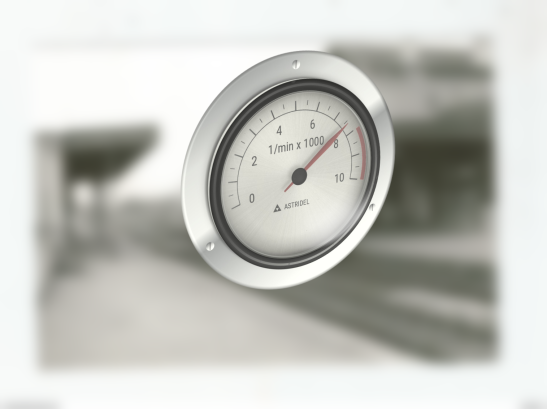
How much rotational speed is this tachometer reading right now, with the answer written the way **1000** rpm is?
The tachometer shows **7500** rpm
